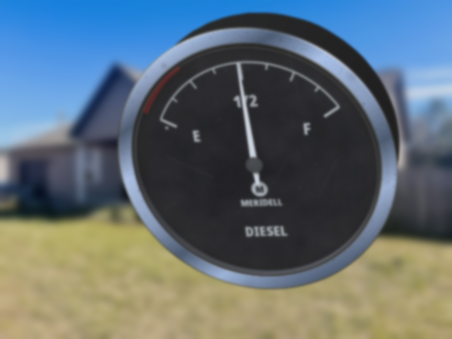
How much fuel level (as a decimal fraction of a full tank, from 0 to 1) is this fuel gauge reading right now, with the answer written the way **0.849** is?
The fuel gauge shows **0.5**
